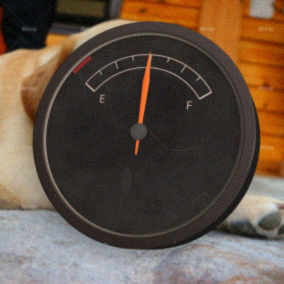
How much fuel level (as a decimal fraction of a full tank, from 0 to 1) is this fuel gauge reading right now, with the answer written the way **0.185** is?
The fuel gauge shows **0.5**
